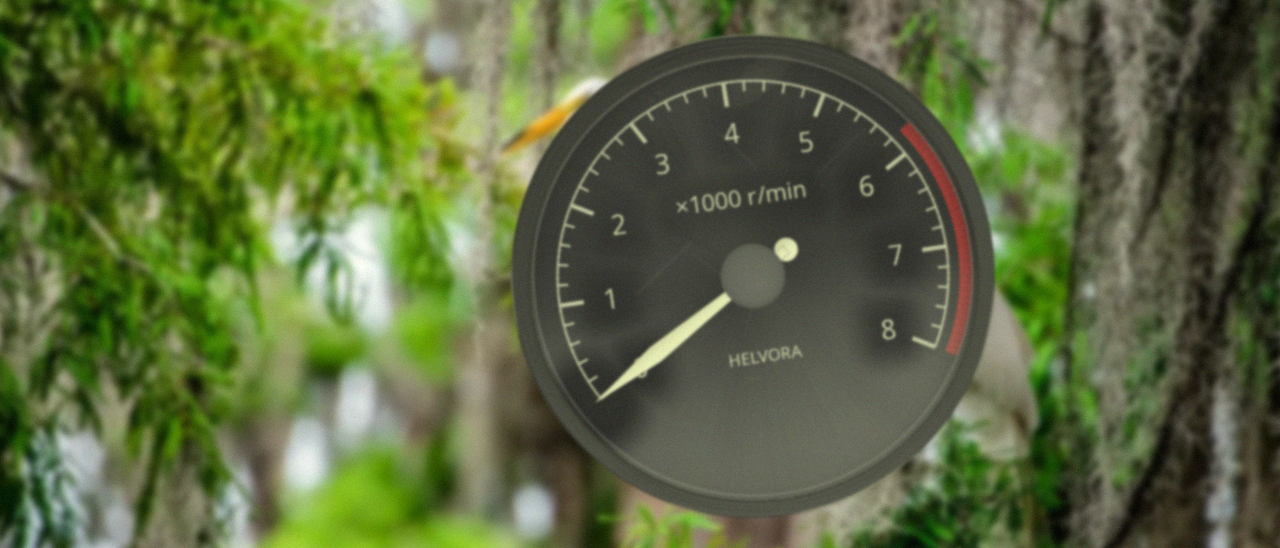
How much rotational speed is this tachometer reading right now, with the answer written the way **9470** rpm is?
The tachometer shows **0** rpm
